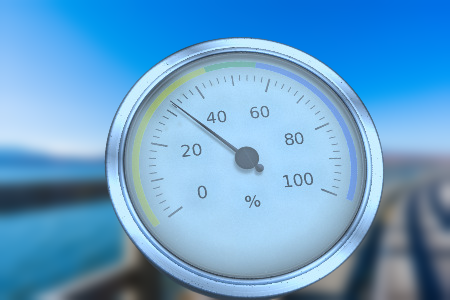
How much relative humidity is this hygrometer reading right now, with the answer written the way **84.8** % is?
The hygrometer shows **32** %
